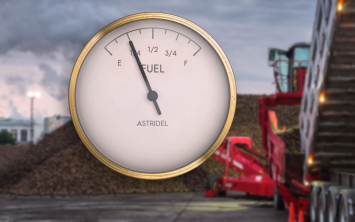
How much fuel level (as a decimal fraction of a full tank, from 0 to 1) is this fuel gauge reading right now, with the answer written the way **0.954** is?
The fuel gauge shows **0.25**
